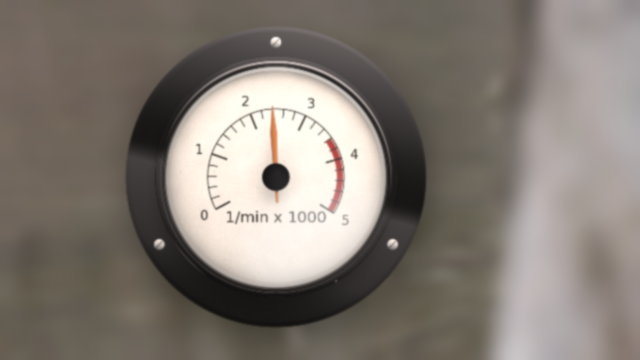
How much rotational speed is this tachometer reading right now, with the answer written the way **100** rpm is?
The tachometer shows **2400** rpm
